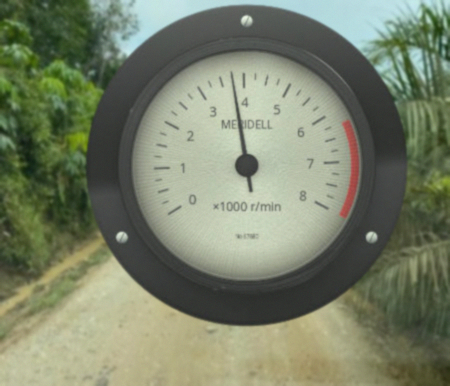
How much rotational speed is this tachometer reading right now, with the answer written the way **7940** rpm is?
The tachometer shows **3750** rpm
